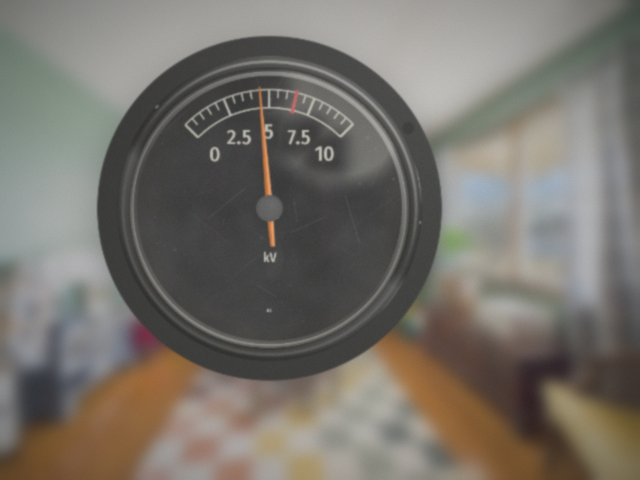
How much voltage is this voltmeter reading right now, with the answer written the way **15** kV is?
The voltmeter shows **4.5** kV
